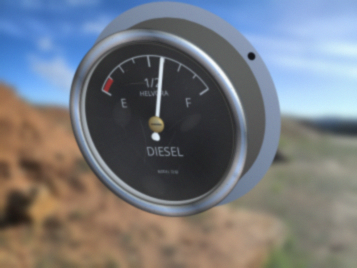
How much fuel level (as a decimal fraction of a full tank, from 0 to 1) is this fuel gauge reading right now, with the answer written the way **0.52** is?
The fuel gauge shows **0.625**
